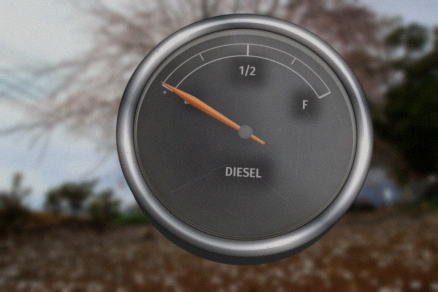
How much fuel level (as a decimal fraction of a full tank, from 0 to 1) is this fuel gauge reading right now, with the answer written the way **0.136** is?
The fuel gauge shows **0**
